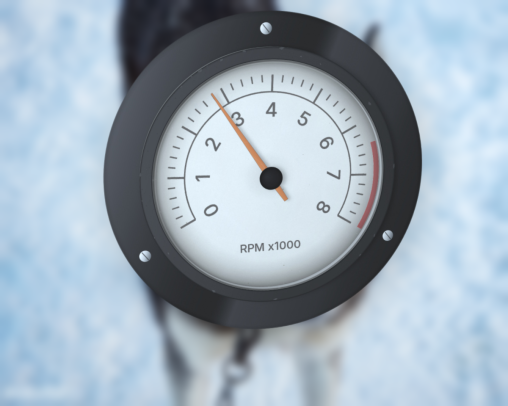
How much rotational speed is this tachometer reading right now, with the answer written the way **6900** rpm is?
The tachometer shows **2800** rpm
